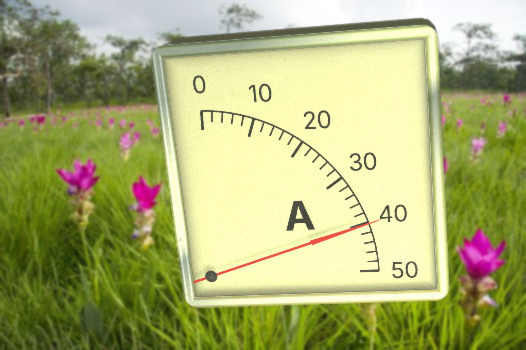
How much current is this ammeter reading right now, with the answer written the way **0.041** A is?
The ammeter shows **40** A
